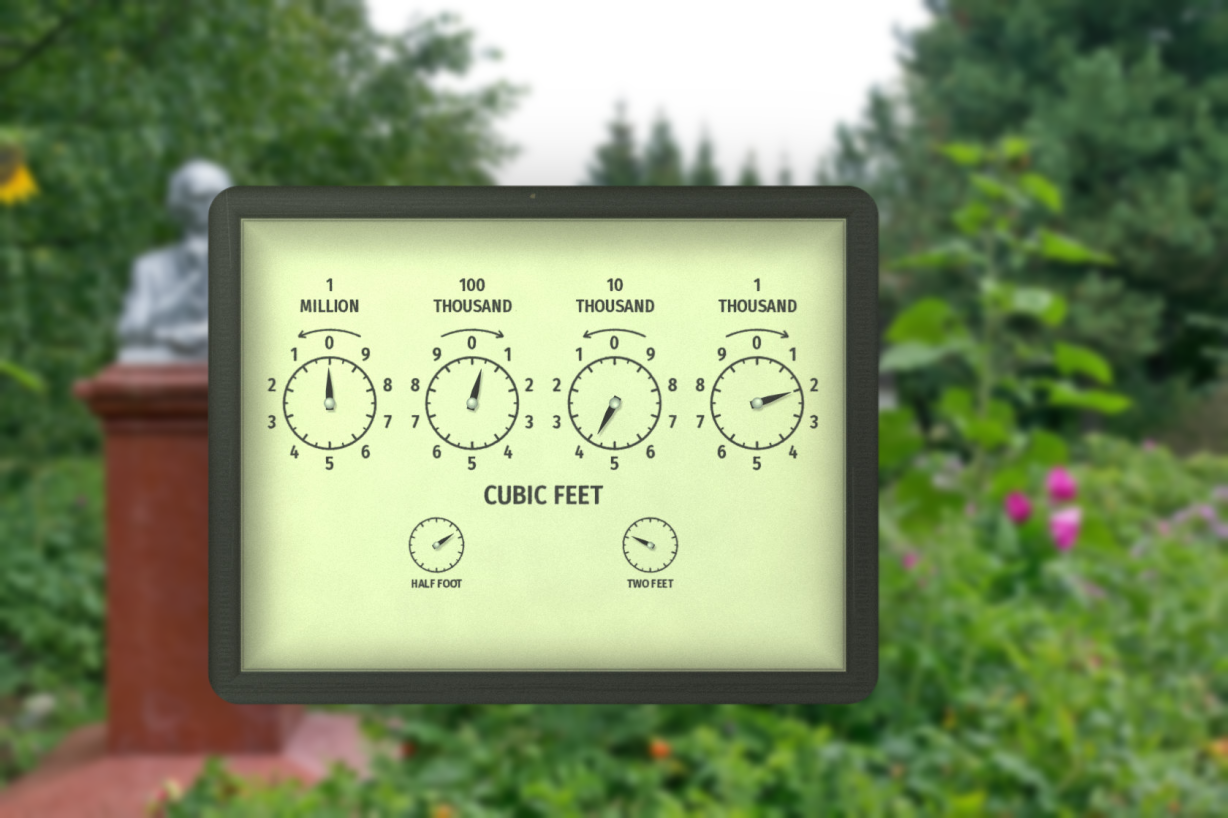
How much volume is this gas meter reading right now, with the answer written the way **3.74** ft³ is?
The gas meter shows **4200** ft³
